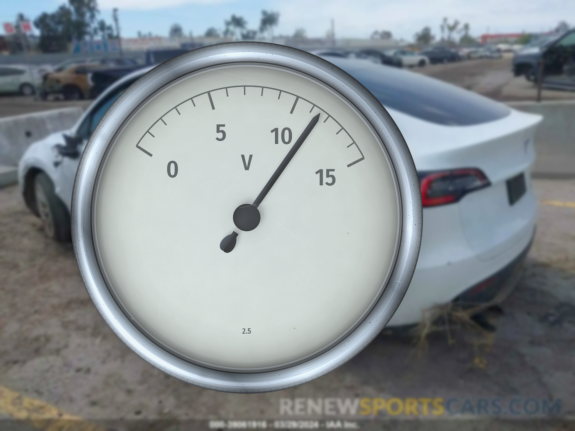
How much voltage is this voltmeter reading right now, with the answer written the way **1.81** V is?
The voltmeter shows **11.5** V
